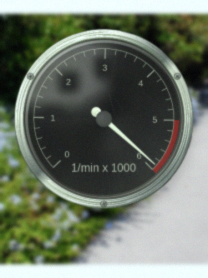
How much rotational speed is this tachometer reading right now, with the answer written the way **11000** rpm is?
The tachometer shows **5900** rpm
